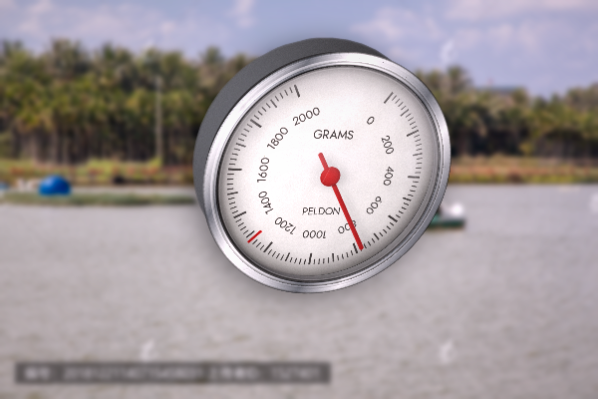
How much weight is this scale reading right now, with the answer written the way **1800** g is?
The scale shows **780** g
